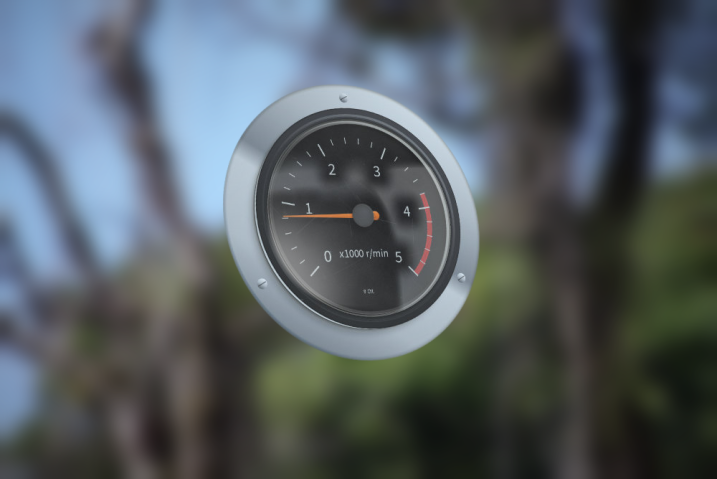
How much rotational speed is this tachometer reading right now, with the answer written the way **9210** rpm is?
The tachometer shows **800** rpm
